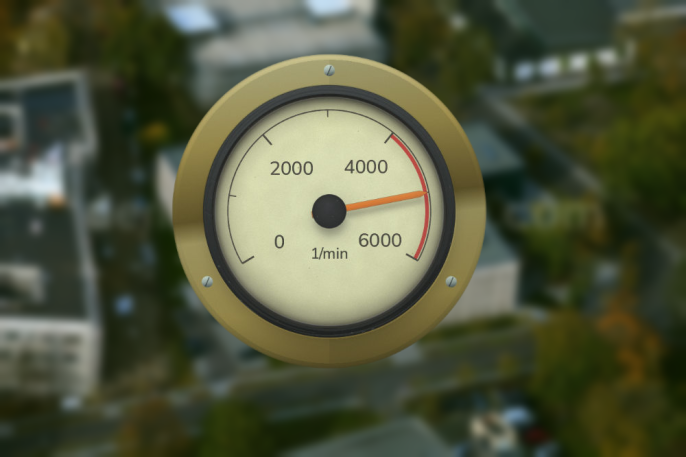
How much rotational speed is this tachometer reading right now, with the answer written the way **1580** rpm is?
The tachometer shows **5000** rpm
